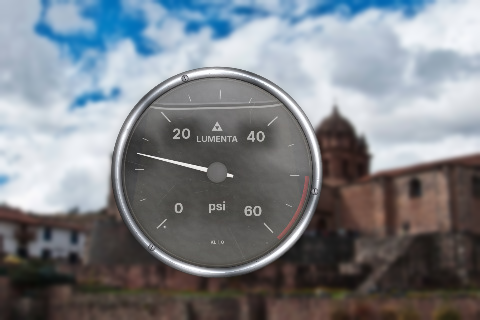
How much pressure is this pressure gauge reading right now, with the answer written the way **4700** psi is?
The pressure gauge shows **12.5** psi
